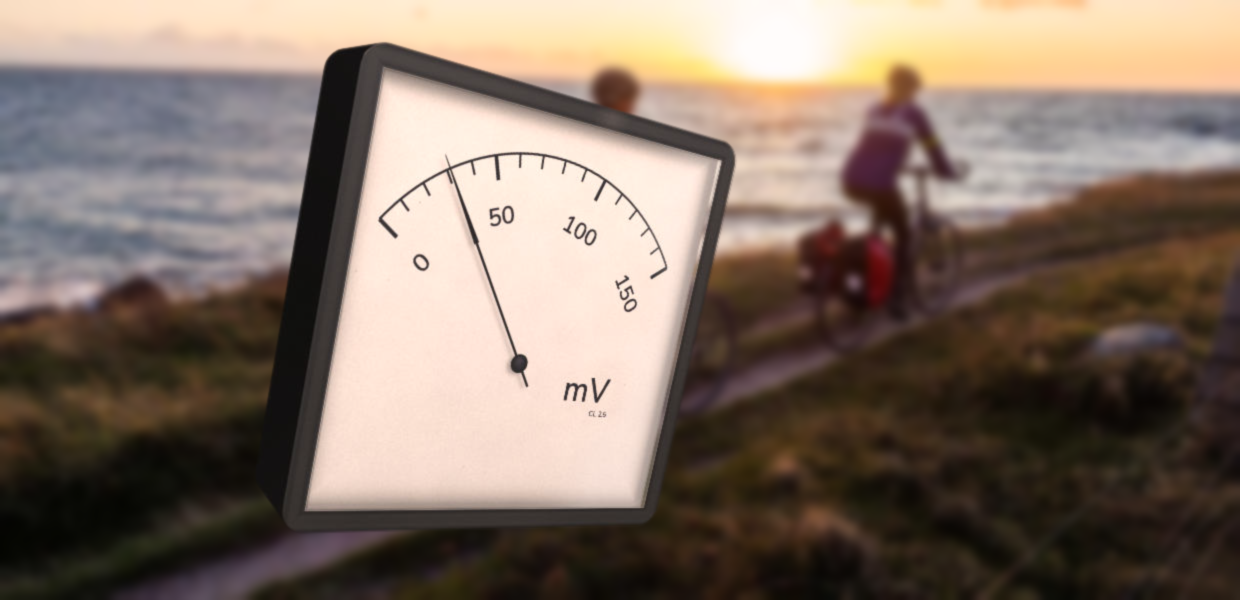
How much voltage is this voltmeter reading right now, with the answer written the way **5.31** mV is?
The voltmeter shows **30** mV
